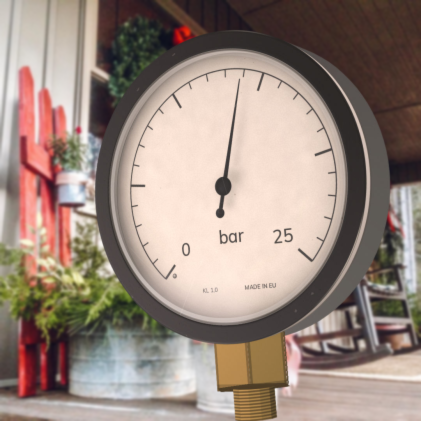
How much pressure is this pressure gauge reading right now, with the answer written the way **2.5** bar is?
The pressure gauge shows **14** bar
